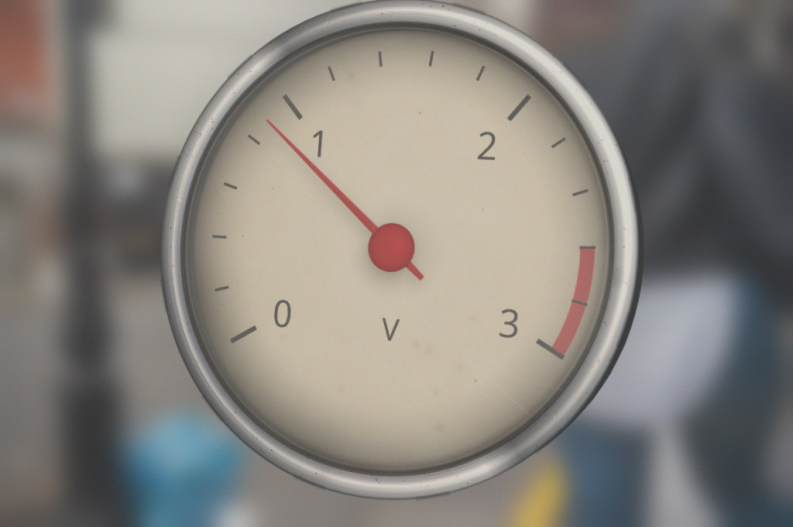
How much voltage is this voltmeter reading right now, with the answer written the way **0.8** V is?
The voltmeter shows **0.9** V
